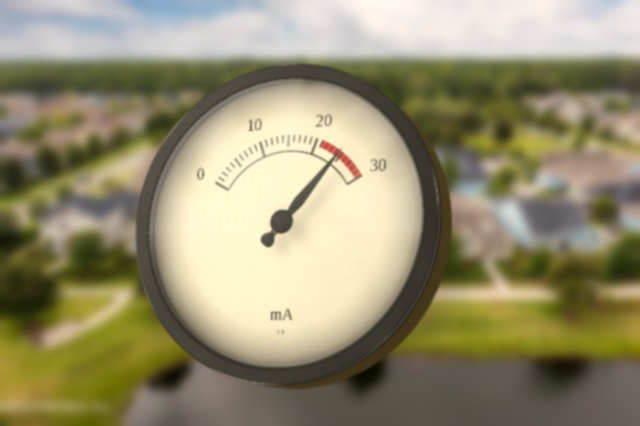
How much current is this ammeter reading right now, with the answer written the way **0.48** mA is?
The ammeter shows **25** mA
